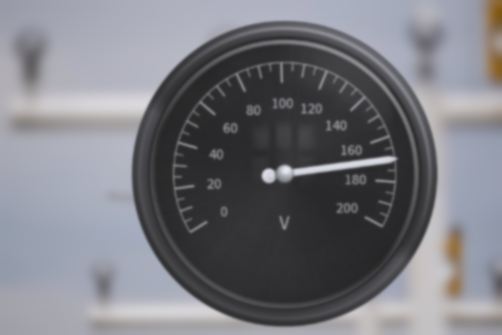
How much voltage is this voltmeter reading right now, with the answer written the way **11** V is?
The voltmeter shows **170** V
